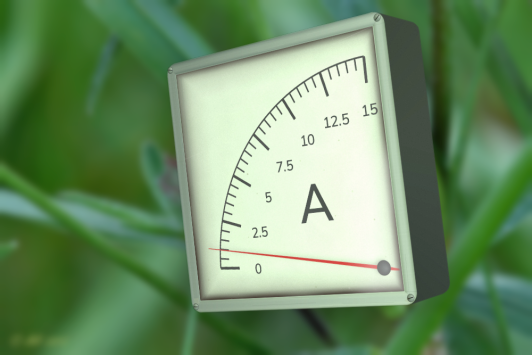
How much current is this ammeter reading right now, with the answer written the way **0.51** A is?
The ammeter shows **1** A
